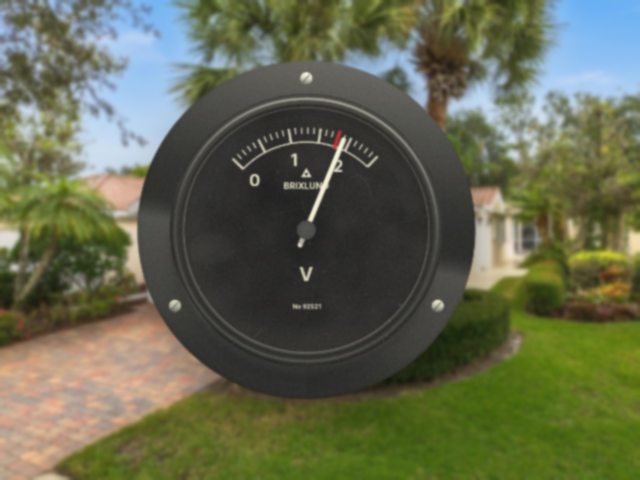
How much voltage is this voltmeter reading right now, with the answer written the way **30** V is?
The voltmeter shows **1.9** V
